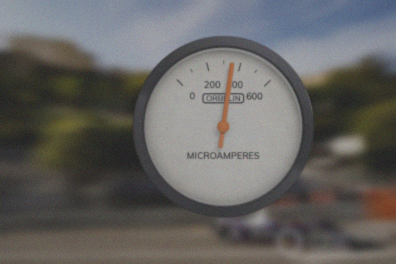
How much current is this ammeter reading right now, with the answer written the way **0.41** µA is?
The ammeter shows **350** µA
